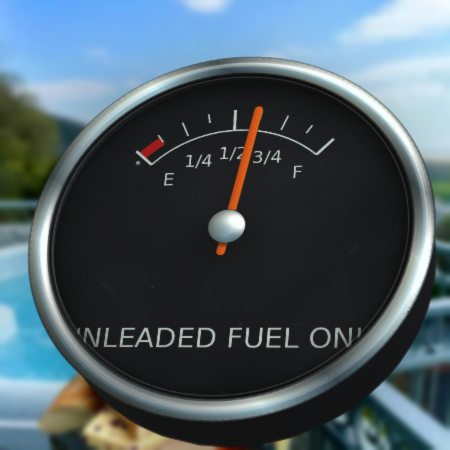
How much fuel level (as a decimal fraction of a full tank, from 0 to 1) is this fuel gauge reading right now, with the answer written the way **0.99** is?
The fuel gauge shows **0.625**
